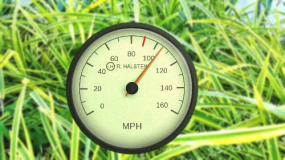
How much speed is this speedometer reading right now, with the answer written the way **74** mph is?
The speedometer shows **105** mph
